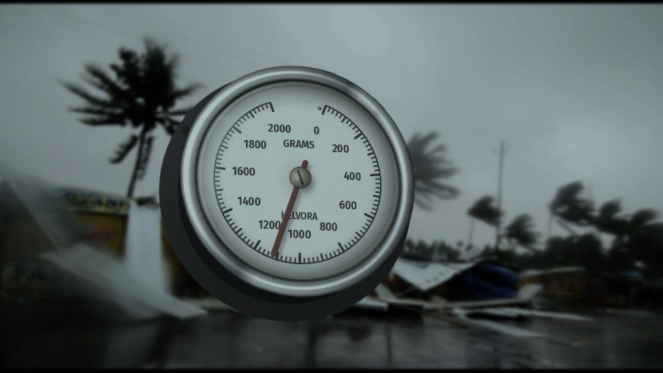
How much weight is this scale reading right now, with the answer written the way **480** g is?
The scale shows **1120** g
